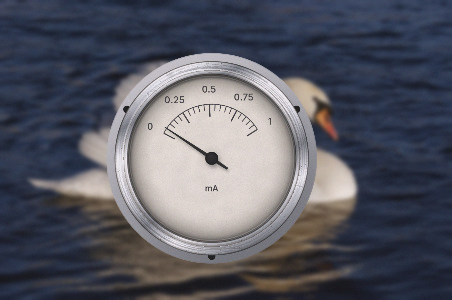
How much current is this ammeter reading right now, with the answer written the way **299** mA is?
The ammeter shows **0.05** mA
